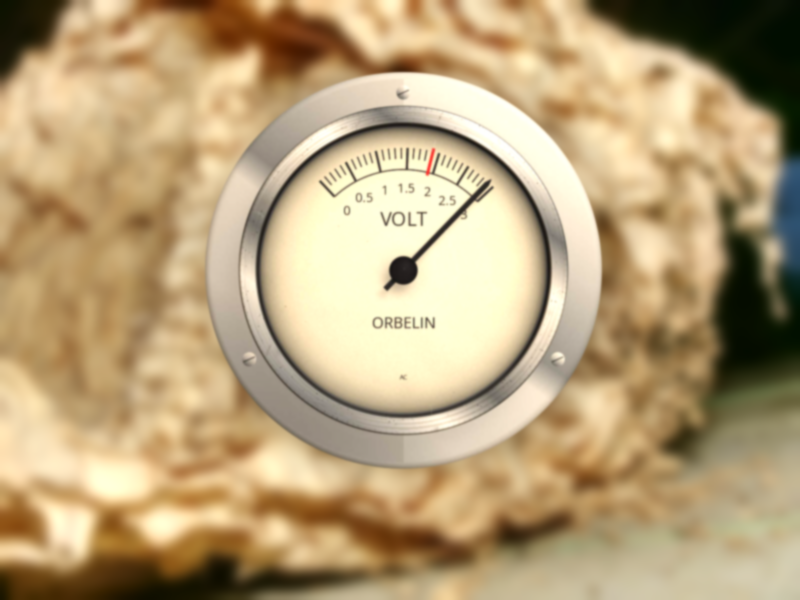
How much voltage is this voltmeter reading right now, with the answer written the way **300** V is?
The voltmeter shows **2.9** V
